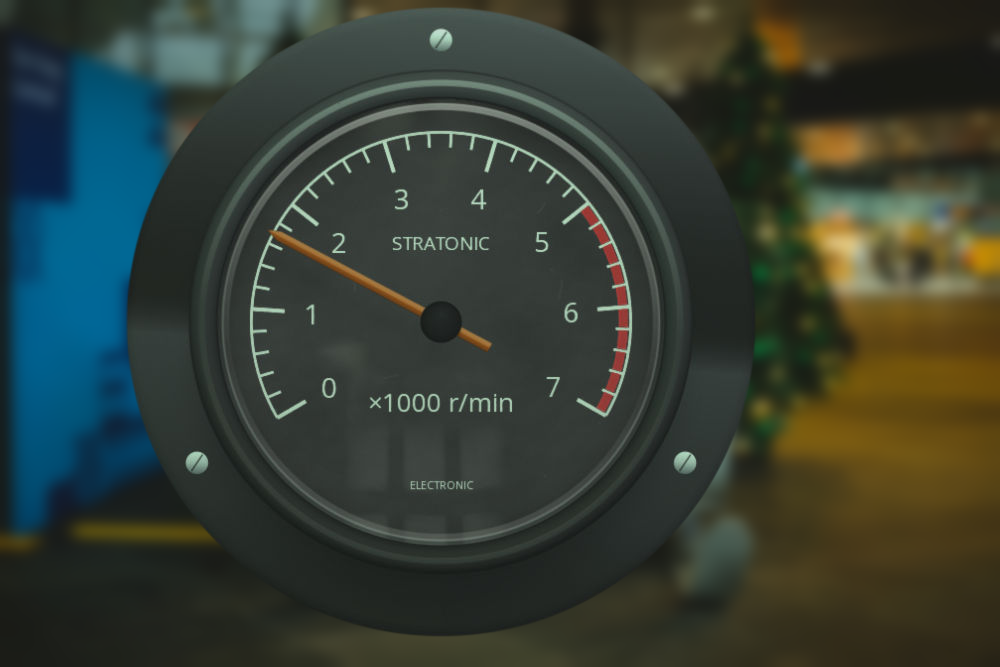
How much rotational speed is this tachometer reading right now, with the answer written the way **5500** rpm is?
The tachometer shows **1700** rpm
